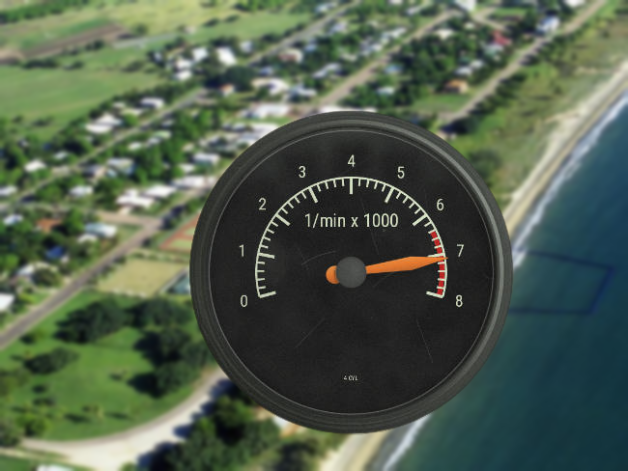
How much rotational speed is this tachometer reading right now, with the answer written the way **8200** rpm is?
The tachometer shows **7100** rpm
